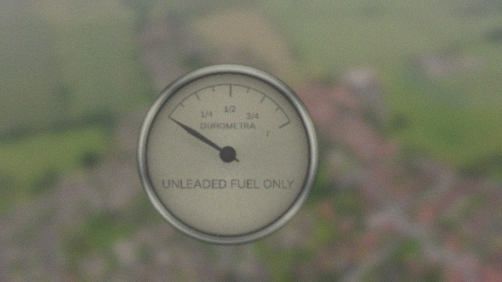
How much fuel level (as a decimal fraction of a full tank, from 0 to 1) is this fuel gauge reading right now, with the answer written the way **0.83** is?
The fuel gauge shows **0**
